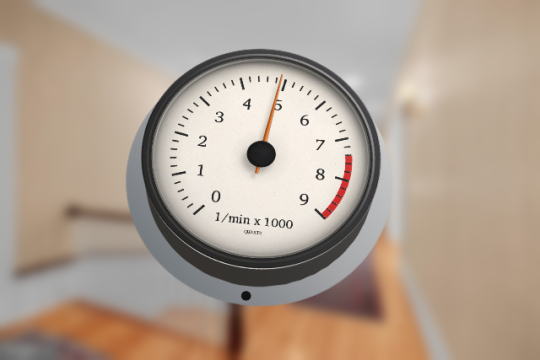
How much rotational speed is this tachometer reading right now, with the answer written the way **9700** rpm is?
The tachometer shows **4900** rpm
